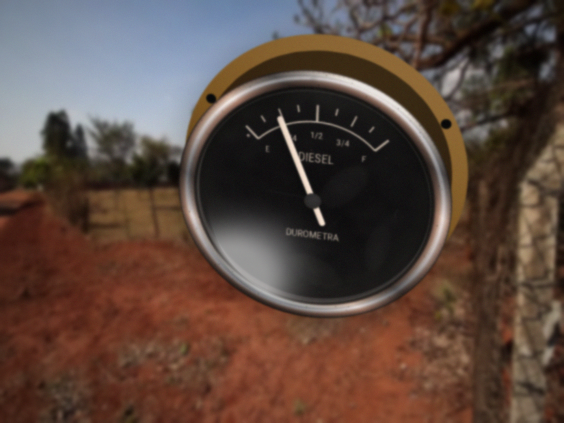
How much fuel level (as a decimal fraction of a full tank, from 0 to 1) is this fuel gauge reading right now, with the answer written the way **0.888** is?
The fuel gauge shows **0.25**
